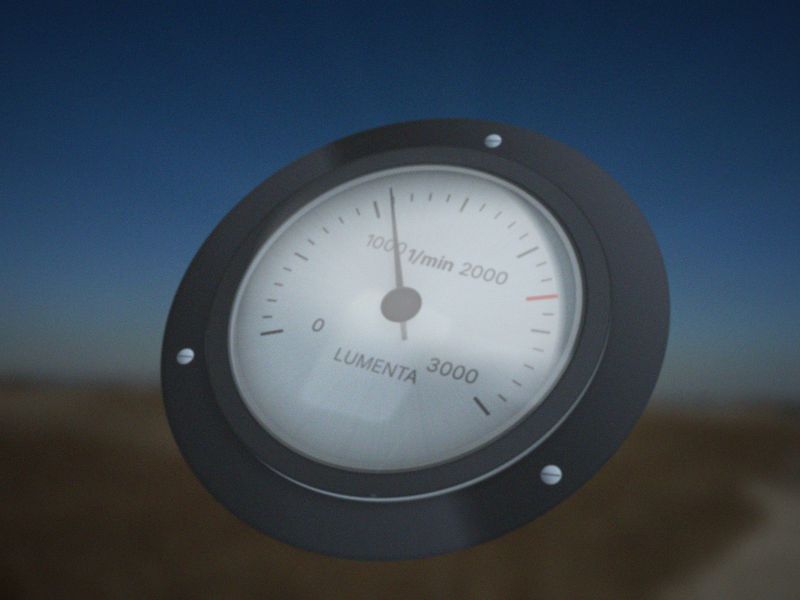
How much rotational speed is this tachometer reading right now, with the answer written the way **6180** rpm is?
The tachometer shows **1100** rpm
